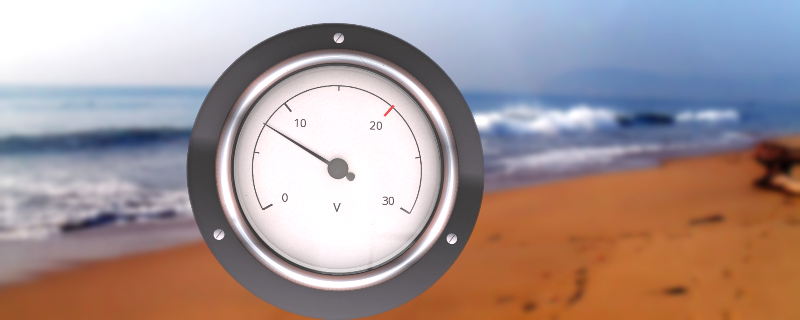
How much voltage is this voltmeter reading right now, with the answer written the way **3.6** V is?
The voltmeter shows **7.5** V
